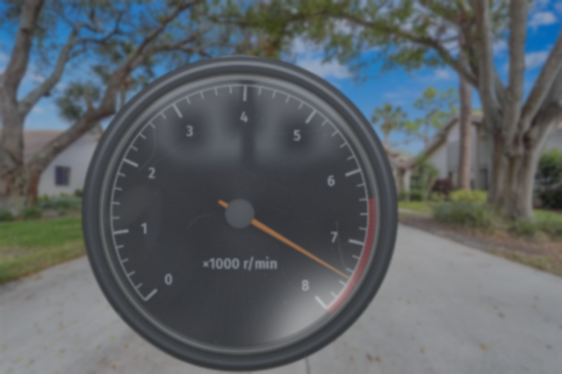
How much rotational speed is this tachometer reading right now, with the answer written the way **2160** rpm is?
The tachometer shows **7500** rpm
